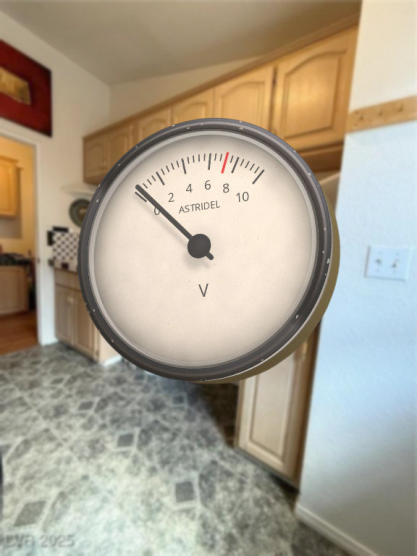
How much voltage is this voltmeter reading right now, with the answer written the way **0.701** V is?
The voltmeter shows **0.4** V
